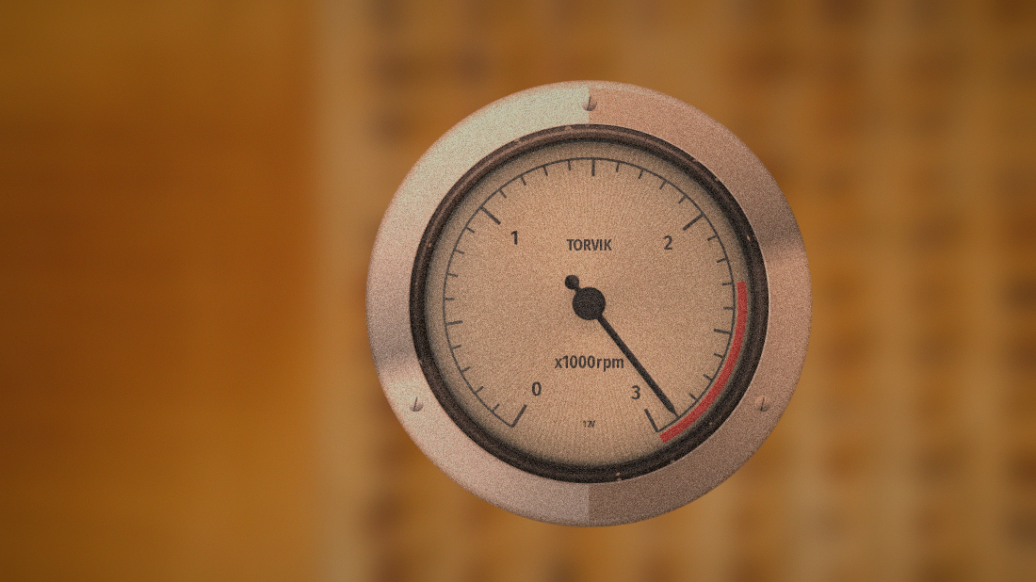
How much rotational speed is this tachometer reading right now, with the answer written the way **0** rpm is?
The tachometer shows **2900** rpm
